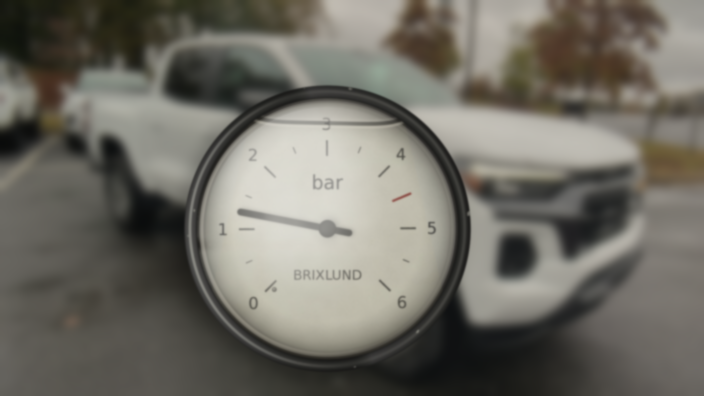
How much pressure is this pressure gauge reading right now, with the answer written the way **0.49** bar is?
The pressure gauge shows **1.25** bar
